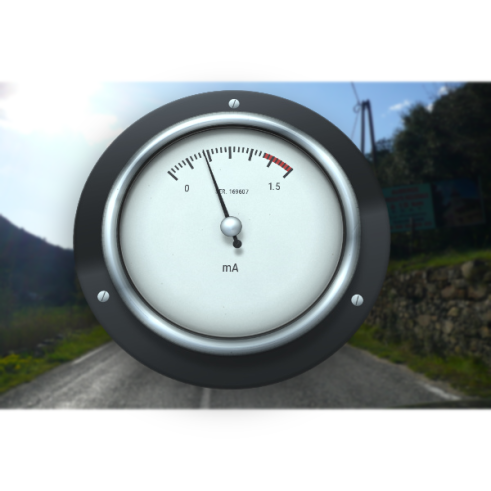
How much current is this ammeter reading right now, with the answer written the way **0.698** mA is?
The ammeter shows **0.45** mA
